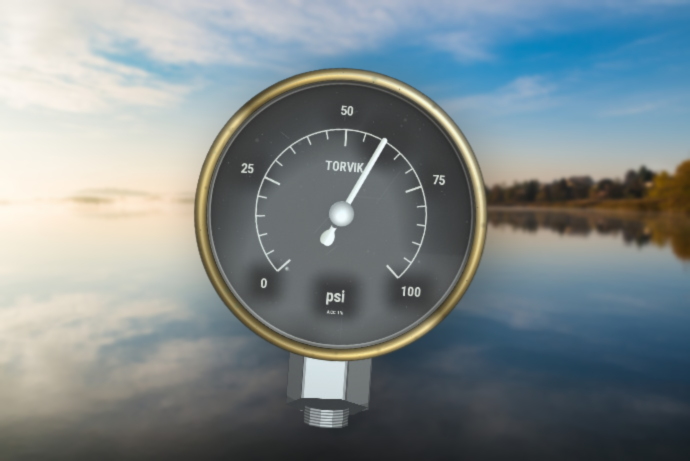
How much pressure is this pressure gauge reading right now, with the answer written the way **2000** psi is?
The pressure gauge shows **60** psi
